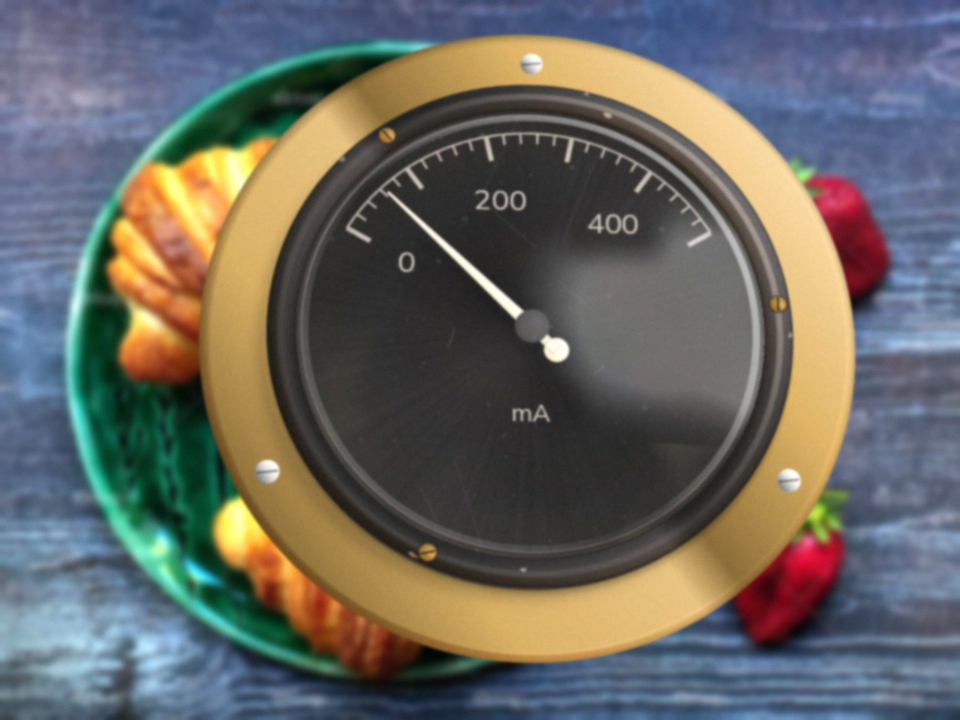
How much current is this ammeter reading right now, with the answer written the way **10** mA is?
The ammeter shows **60** mA
